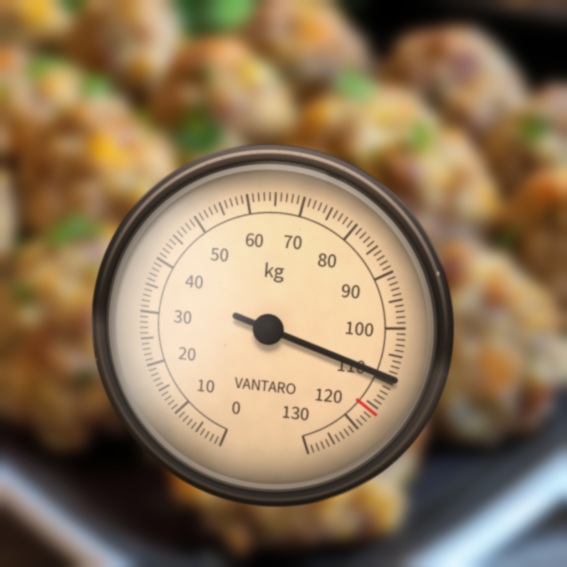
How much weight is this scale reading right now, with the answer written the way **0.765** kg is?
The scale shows **109** kg
